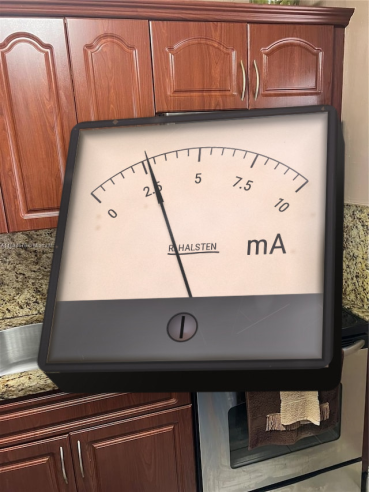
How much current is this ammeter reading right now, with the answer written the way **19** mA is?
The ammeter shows **2.75** mA
